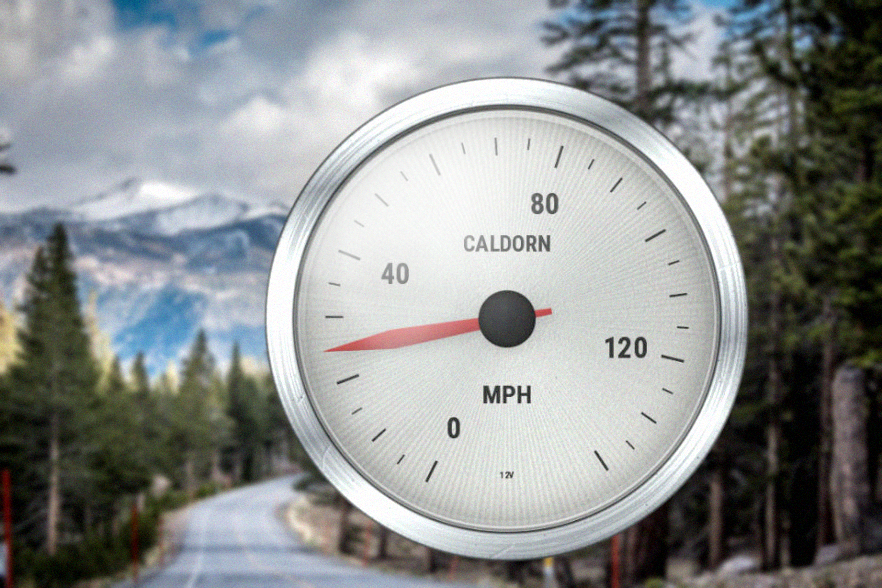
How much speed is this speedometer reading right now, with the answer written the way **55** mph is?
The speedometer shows **25** mph
